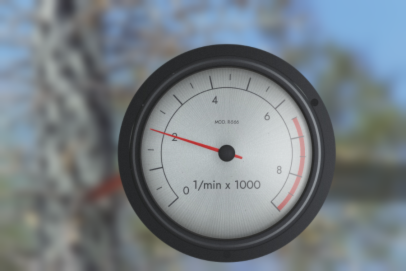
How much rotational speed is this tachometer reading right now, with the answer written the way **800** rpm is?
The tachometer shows **2000** rpm
